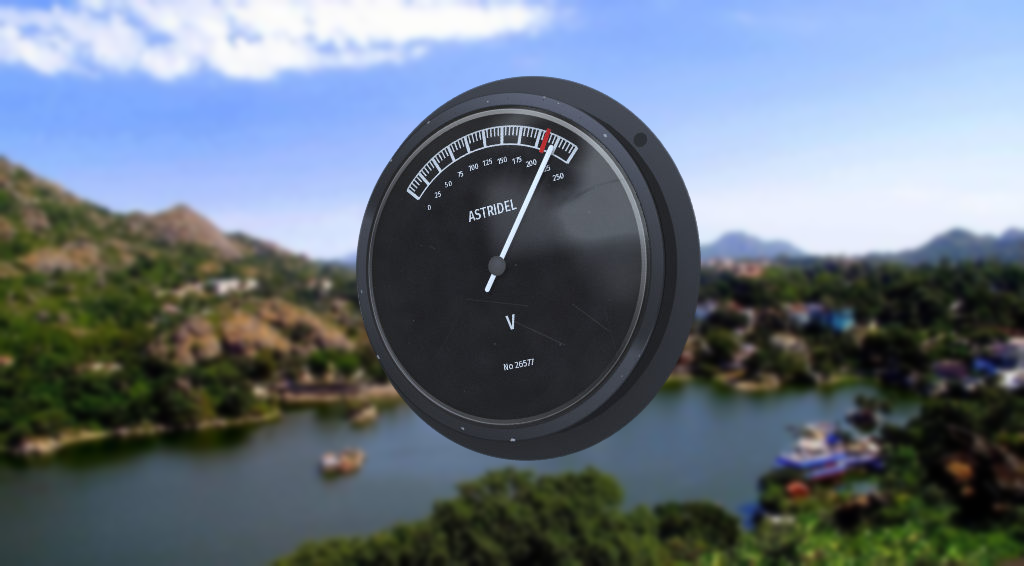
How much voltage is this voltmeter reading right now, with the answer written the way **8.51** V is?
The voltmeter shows **225** V
